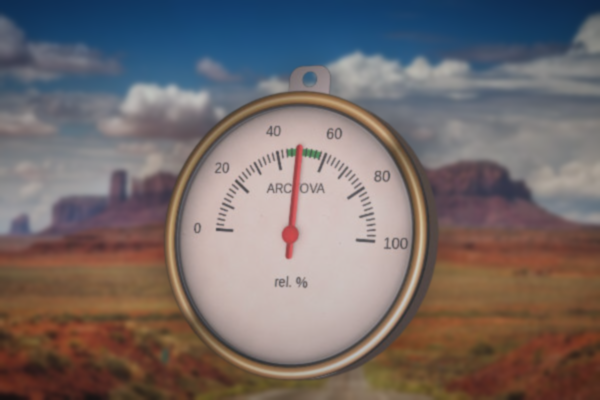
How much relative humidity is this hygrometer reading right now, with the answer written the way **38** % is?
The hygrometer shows **50** %
